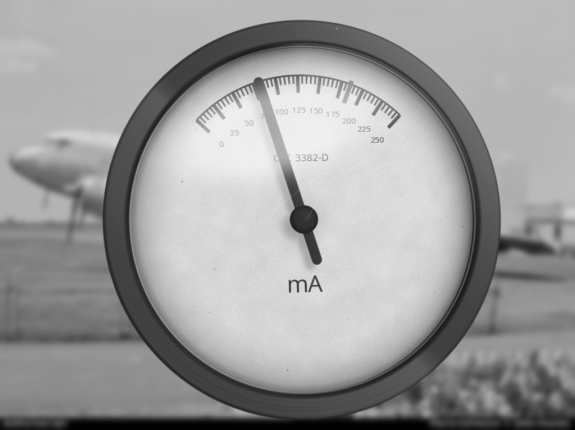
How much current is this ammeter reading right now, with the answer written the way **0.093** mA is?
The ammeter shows **80** mA
